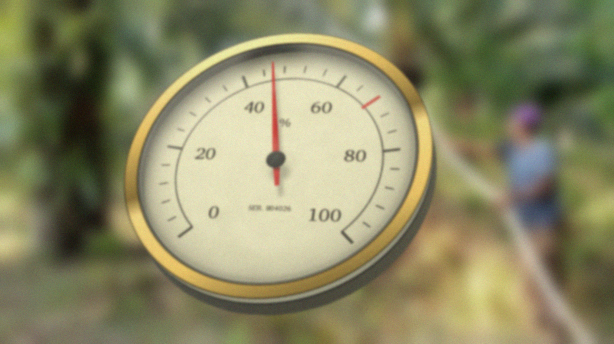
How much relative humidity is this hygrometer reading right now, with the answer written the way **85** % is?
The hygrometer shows **46** %
